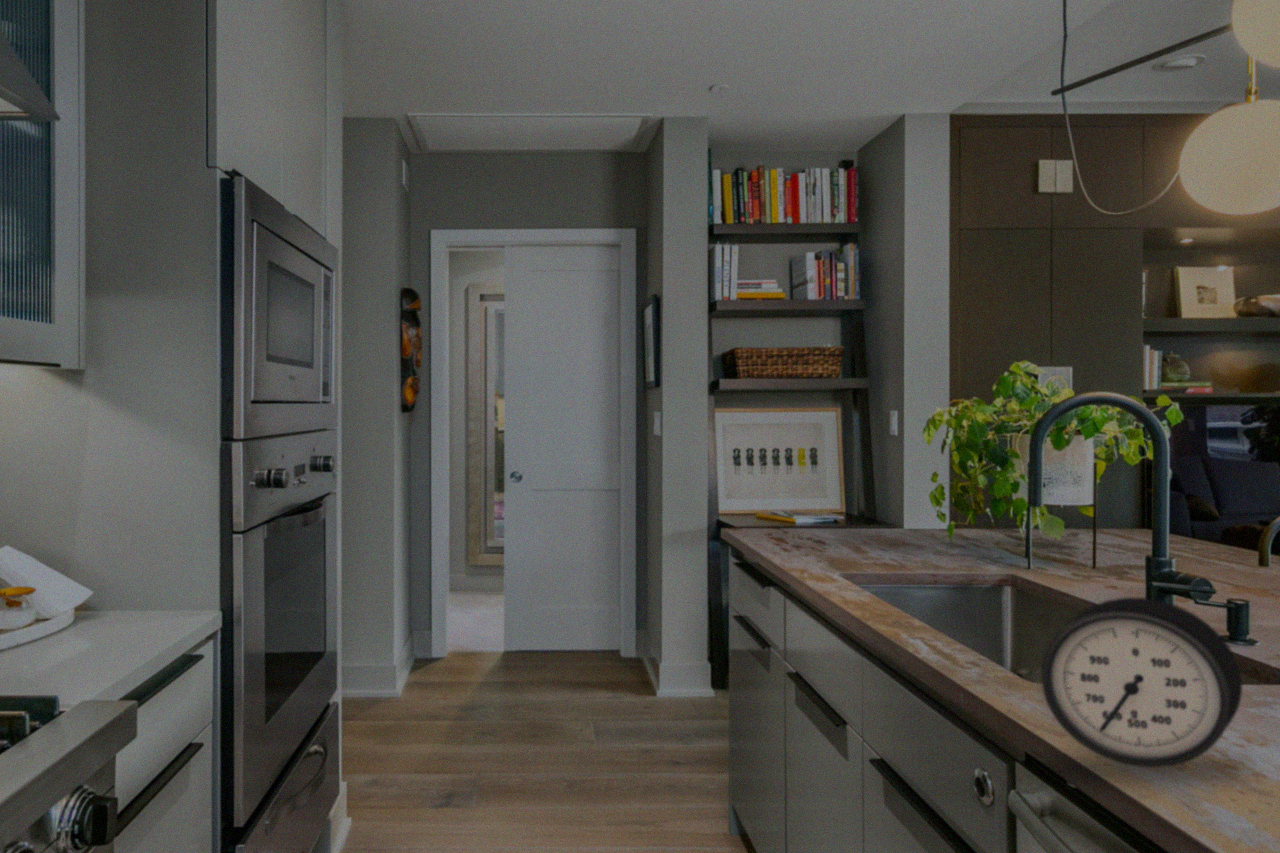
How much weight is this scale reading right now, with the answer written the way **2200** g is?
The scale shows **600** g
